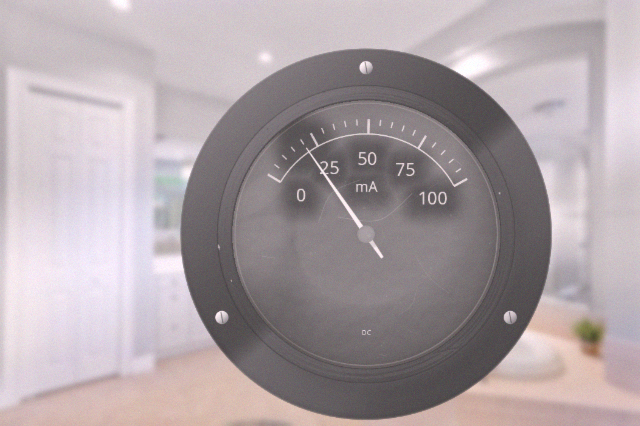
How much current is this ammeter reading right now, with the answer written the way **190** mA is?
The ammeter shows **20** mA
